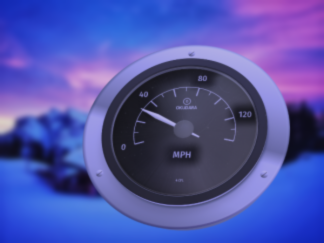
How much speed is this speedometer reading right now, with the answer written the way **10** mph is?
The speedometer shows **30** mph
